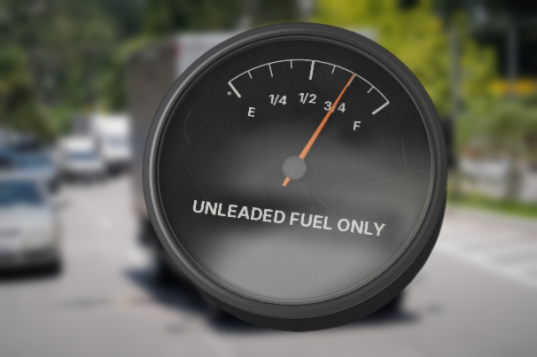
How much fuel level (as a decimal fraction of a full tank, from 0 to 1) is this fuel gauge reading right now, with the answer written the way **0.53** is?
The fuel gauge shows **0.75**
